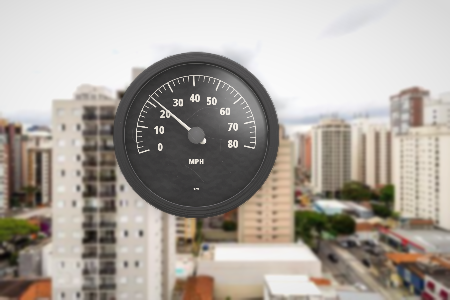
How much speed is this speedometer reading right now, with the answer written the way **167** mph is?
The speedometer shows **22** mph
